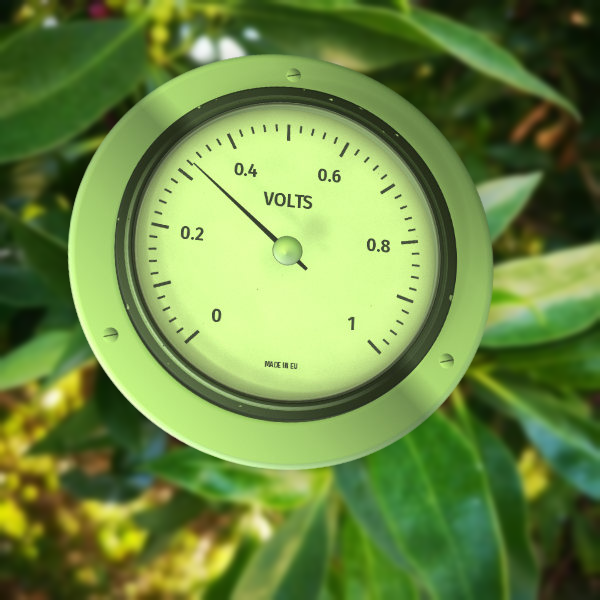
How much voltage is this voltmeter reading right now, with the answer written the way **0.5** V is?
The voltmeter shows **0.32** V
